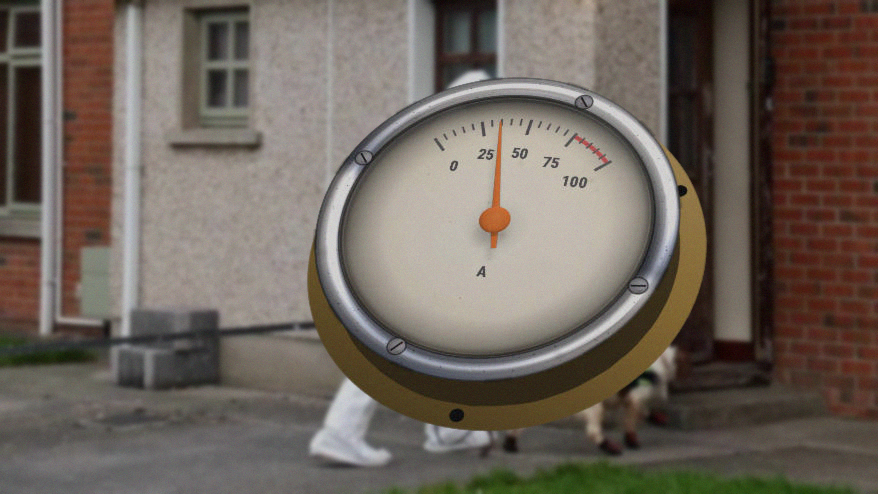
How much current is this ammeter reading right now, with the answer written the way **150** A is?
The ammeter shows **35** A
